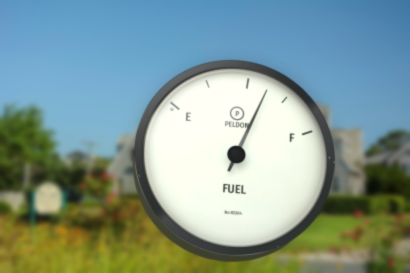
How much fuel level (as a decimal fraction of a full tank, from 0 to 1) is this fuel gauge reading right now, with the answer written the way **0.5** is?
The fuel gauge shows **0.625**
